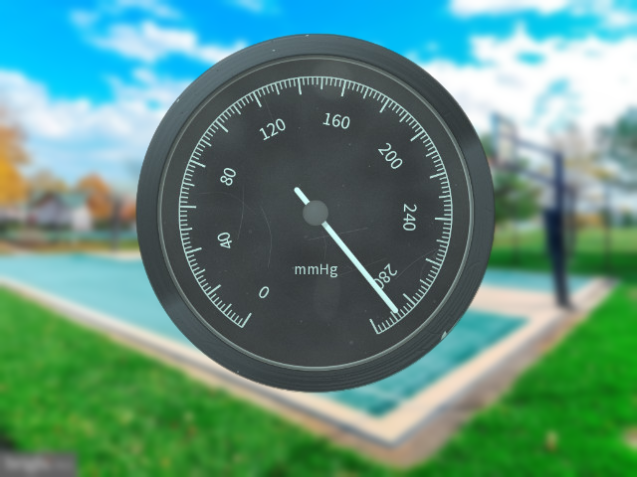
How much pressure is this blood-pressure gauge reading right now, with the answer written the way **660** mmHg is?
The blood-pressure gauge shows **288** mmHg
